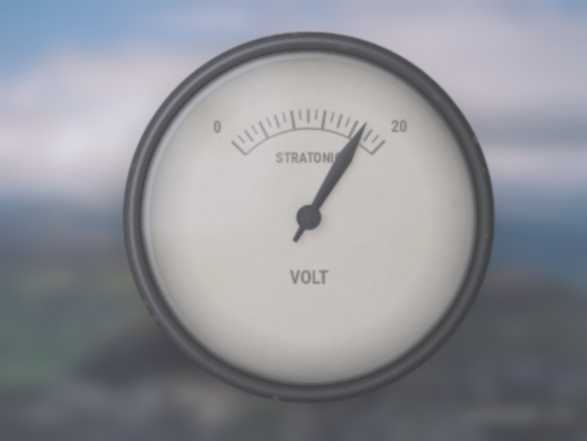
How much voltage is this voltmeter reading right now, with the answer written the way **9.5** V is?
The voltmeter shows **17** V
